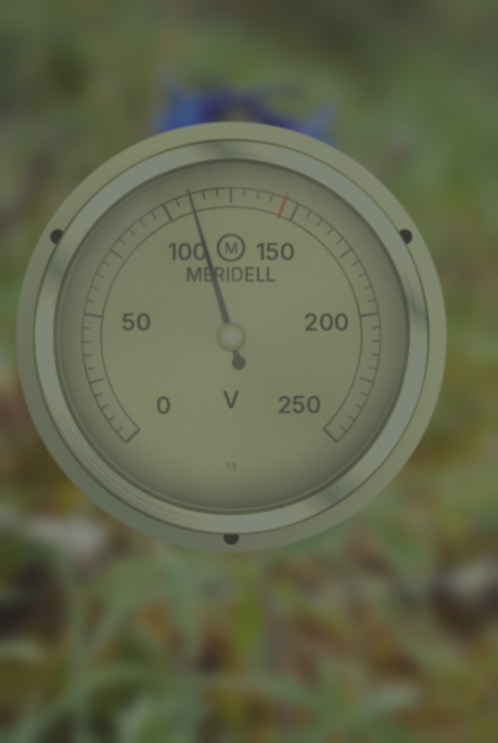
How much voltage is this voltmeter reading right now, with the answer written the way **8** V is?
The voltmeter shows **110** V
